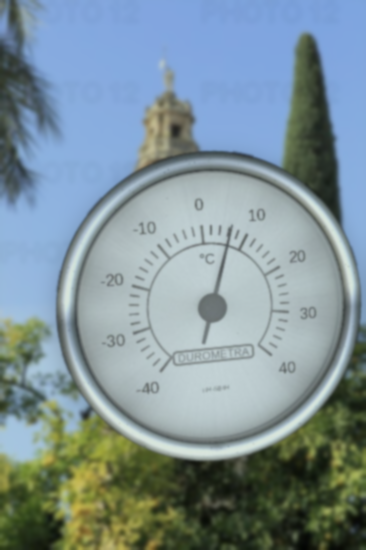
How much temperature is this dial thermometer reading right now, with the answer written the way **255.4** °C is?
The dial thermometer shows **6** °C
